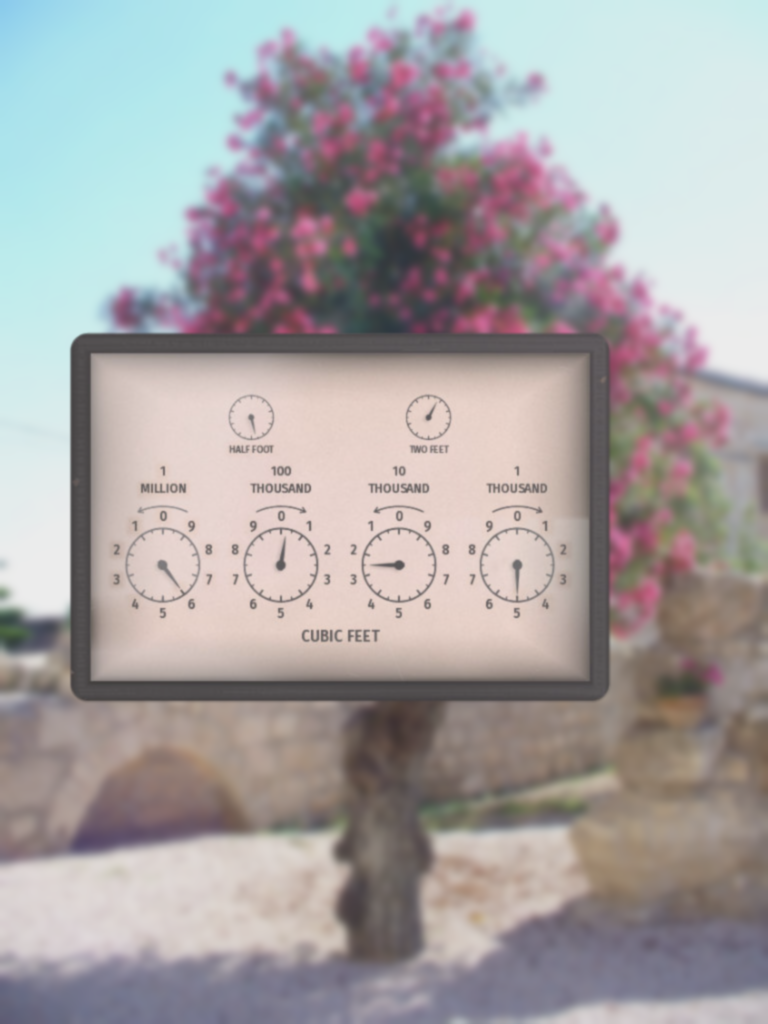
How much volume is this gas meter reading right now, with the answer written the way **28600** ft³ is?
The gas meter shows **602500** ft³
